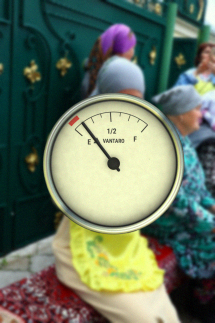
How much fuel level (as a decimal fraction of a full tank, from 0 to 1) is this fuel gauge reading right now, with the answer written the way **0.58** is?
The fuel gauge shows **0.125**
